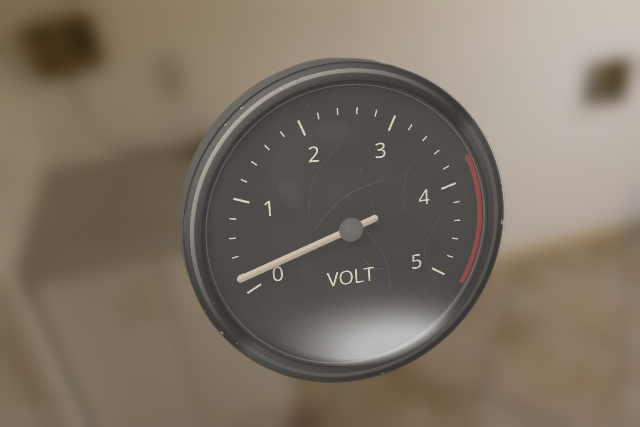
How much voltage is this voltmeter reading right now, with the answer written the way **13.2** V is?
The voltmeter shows **0.2** V
